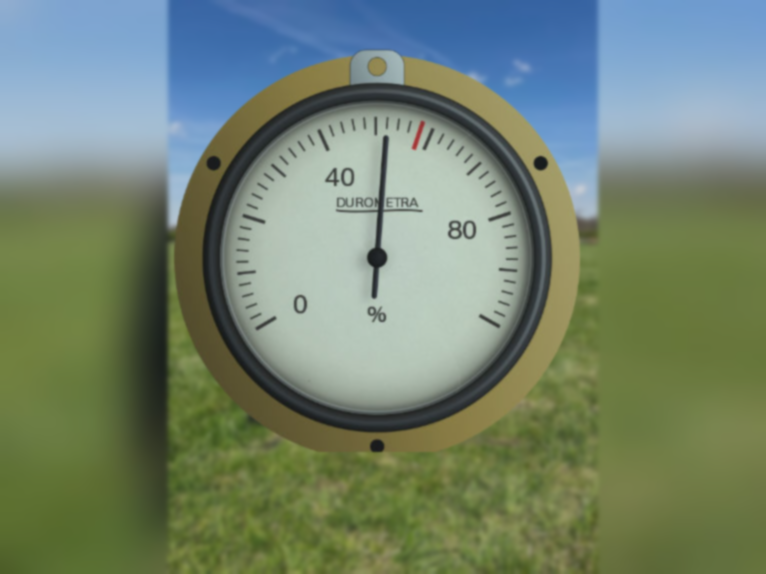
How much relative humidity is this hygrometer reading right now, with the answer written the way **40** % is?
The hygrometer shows **52** %
